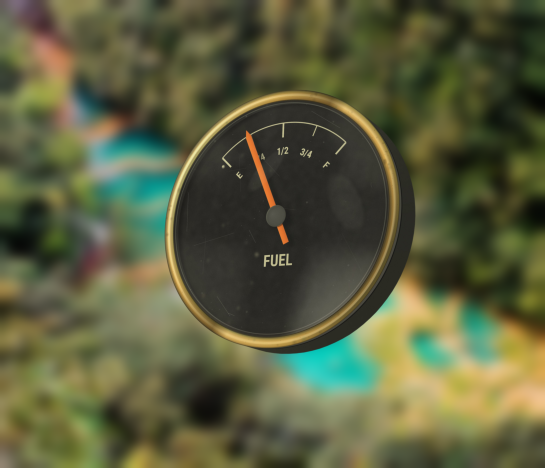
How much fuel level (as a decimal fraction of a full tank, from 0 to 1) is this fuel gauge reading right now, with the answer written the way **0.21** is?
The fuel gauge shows **0.25**
